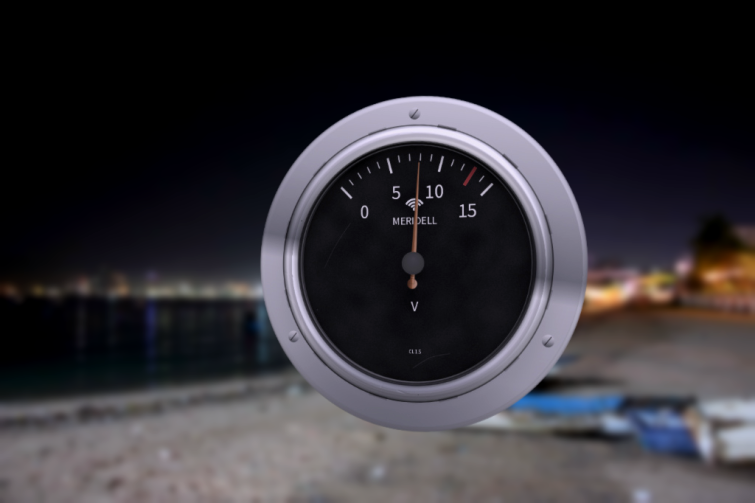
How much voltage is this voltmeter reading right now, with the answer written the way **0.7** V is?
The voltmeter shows **8** V
